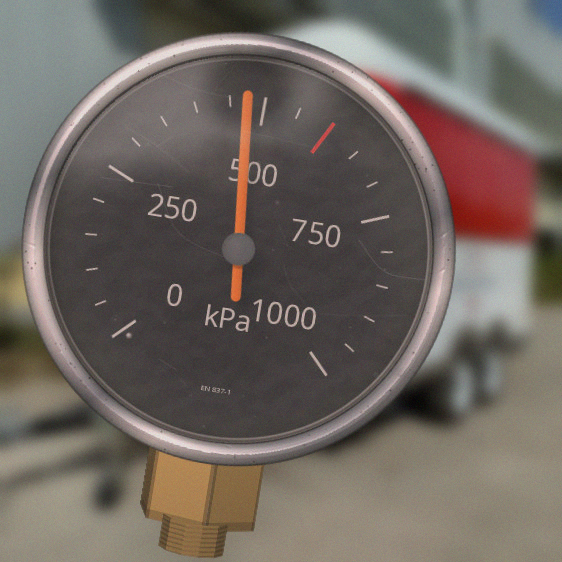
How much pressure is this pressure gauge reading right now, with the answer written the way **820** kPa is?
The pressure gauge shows **475** kPa
